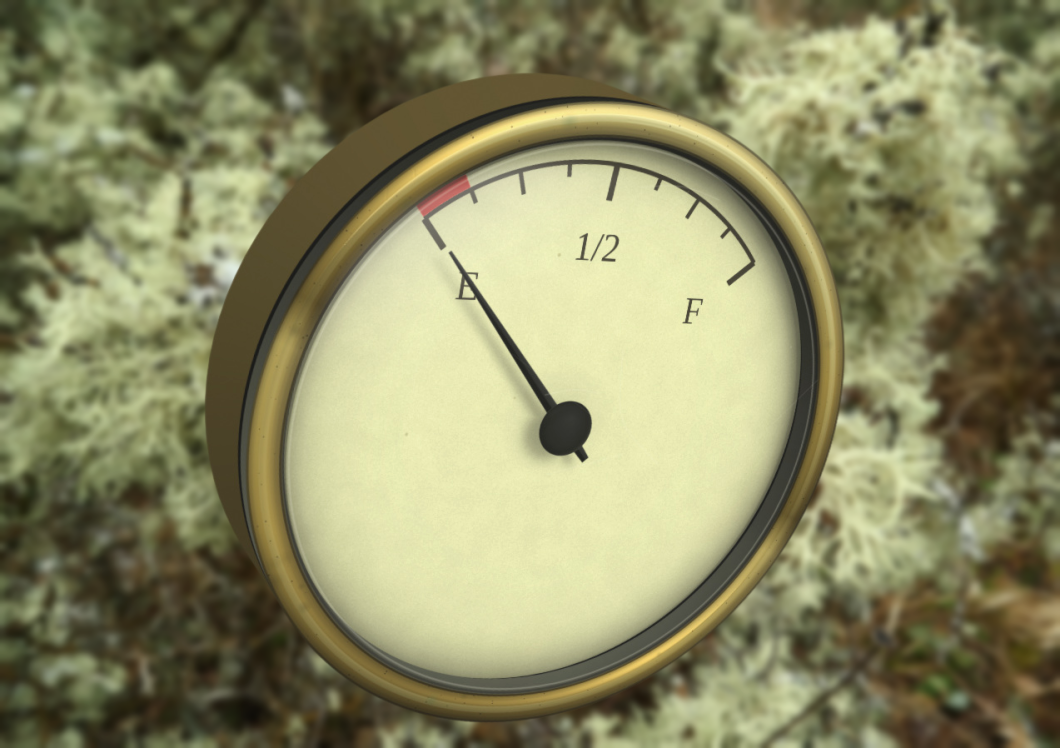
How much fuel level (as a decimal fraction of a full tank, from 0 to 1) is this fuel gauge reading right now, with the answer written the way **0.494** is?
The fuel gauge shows **0**
